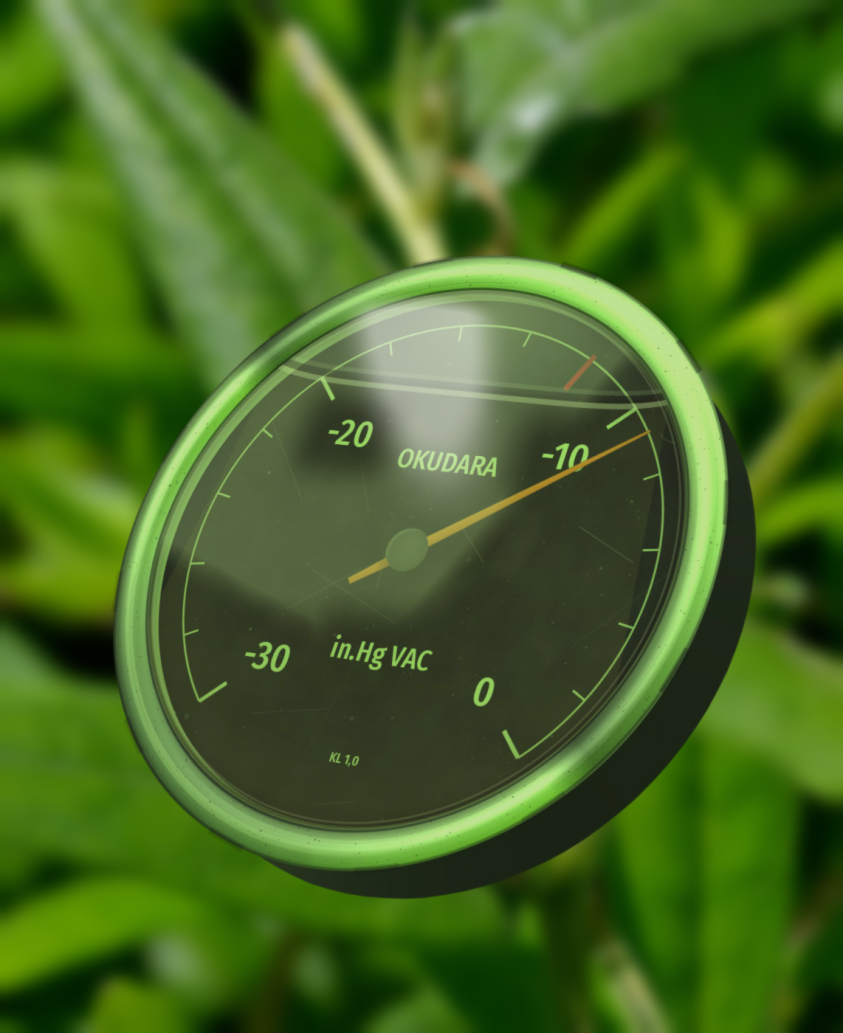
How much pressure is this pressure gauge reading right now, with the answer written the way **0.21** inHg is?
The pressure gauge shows **-9** inHg
